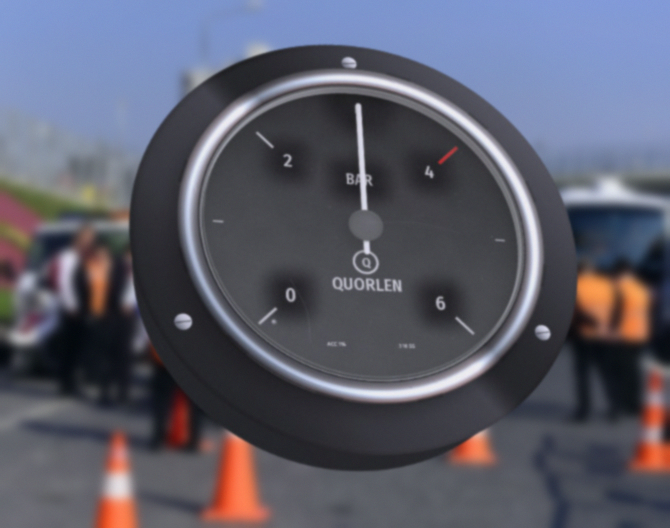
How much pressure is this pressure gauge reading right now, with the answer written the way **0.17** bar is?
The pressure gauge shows **3** bar
